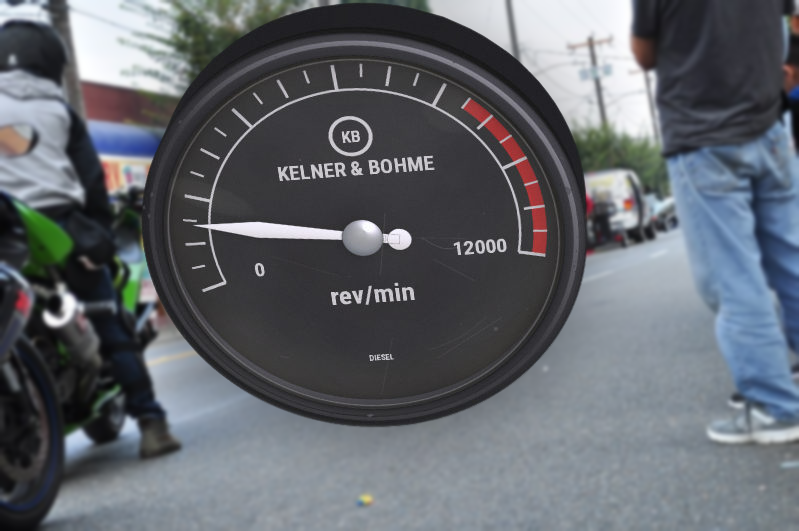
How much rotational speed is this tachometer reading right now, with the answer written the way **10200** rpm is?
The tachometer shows **1500** rpm
